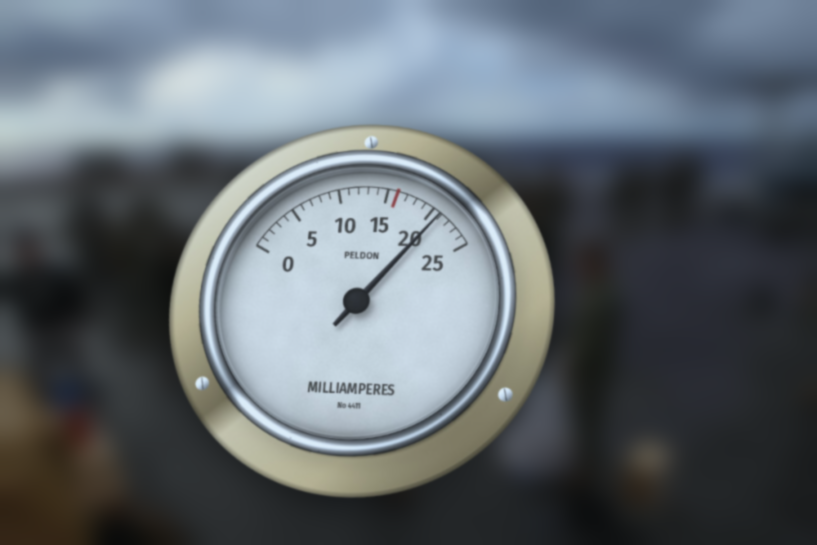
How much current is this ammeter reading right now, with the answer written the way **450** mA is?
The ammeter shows **21** mA
